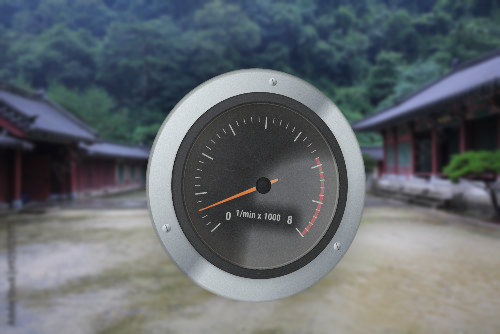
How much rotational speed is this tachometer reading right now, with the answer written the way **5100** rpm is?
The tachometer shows **600** rpm
